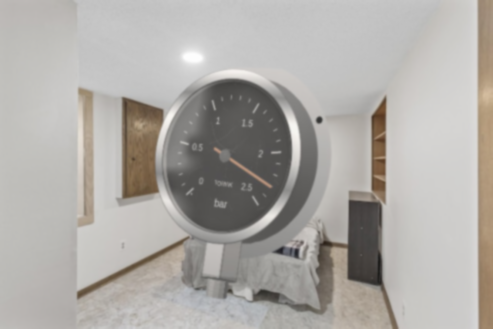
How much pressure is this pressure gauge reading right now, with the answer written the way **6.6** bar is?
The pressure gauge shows **2.3** bar
